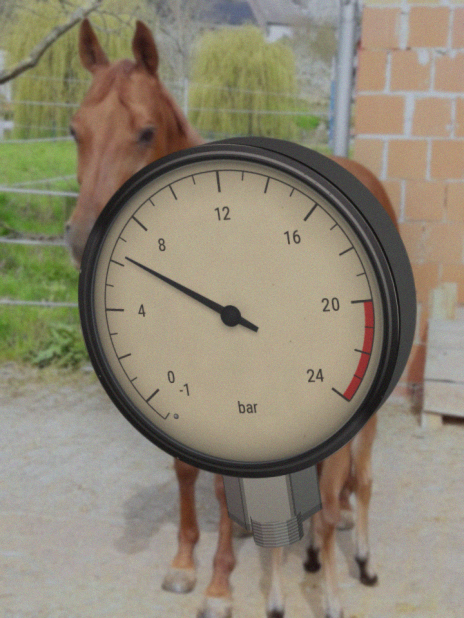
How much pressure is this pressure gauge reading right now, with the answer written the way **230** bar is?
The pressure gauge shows **6.5** bar
